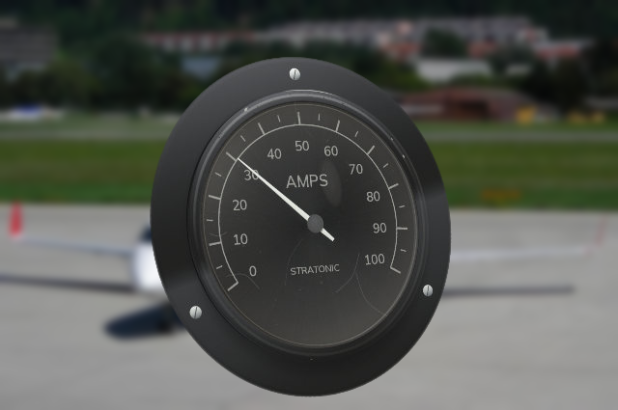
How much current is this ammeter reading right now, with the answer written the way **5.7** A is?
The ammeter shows **30** A
